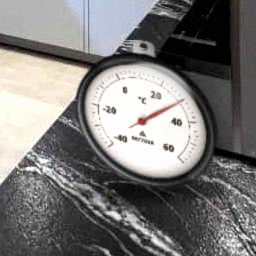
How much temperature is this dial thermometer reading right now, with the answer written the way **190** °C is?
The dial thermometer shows **30** °C
